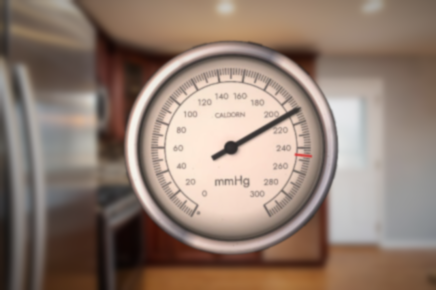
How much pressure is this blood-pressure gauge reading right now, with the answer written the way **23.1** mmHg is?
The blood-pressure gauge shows **210** mmHg
